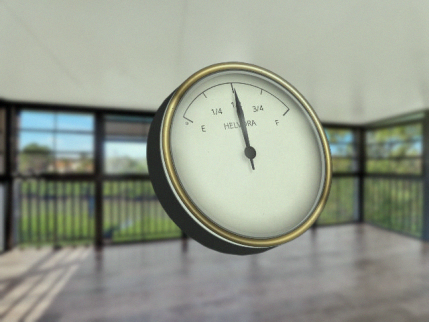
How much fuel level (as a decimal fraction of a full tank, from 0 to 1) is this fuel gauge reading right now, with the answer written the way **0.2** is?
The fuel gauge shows **0.5**
